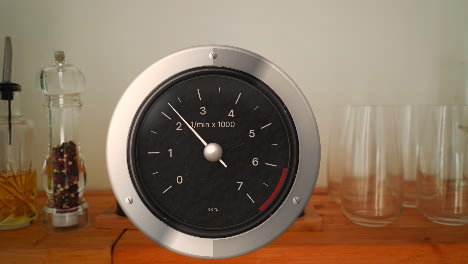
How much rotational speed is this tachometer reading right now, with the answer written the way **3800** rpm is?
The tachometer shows **2250** rpm
